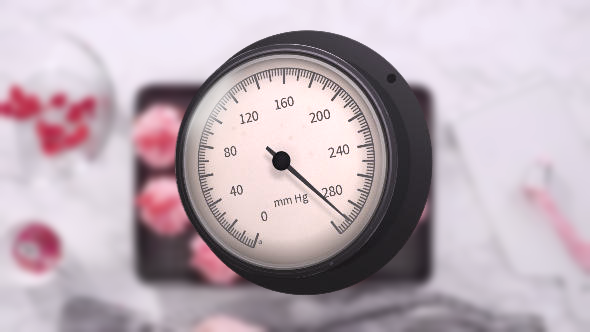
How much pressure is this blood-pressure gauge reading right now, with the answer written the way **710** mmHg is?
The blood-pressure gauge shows **290** mmHg
